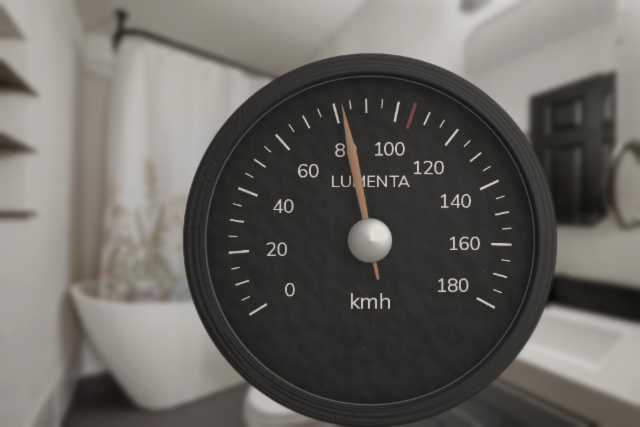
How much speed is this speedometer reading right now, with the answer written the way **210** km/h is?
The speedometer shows **82.5** km/h
